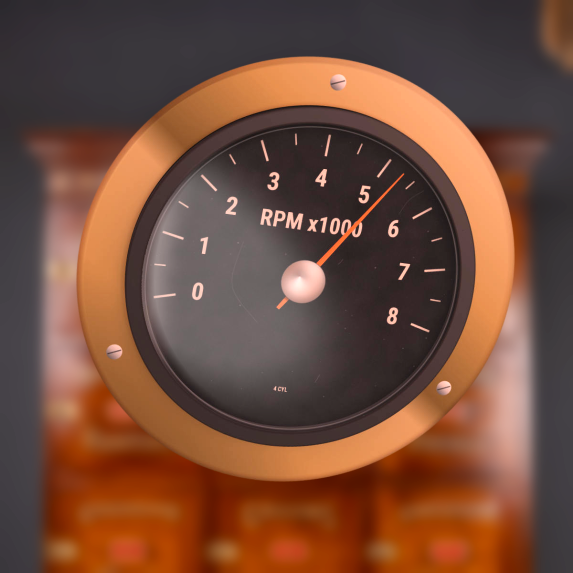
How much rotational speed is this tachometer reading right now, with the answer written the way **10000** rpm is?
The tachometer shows **5250** rpm
